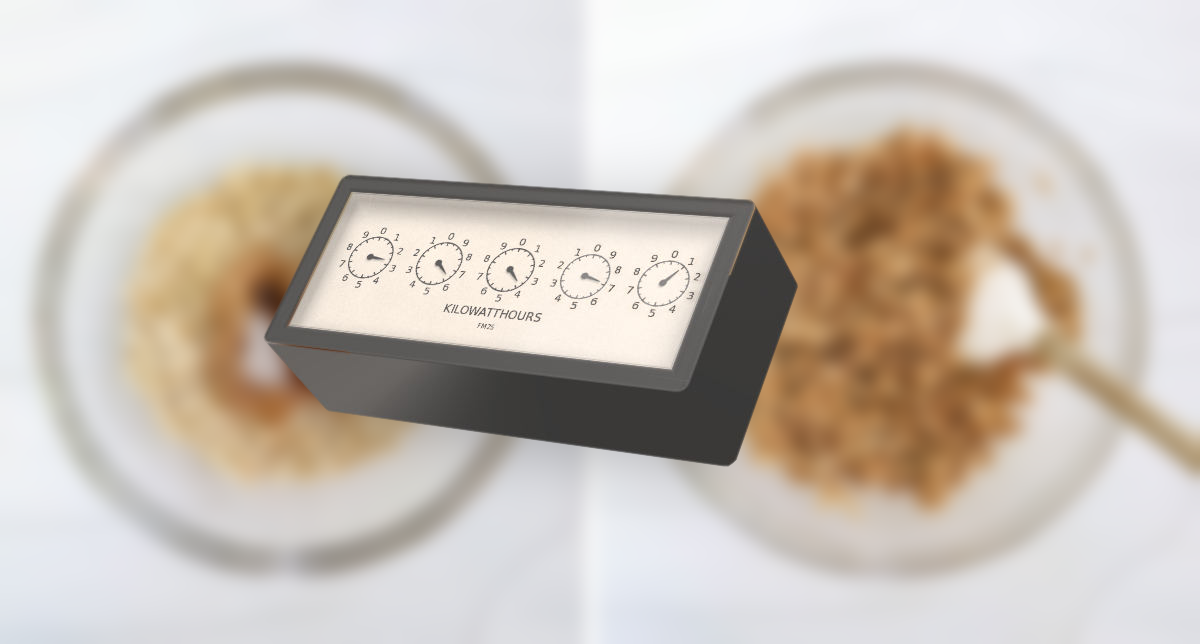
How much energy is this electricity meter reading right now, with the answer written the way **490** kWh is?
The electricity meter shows **26371** kWh
